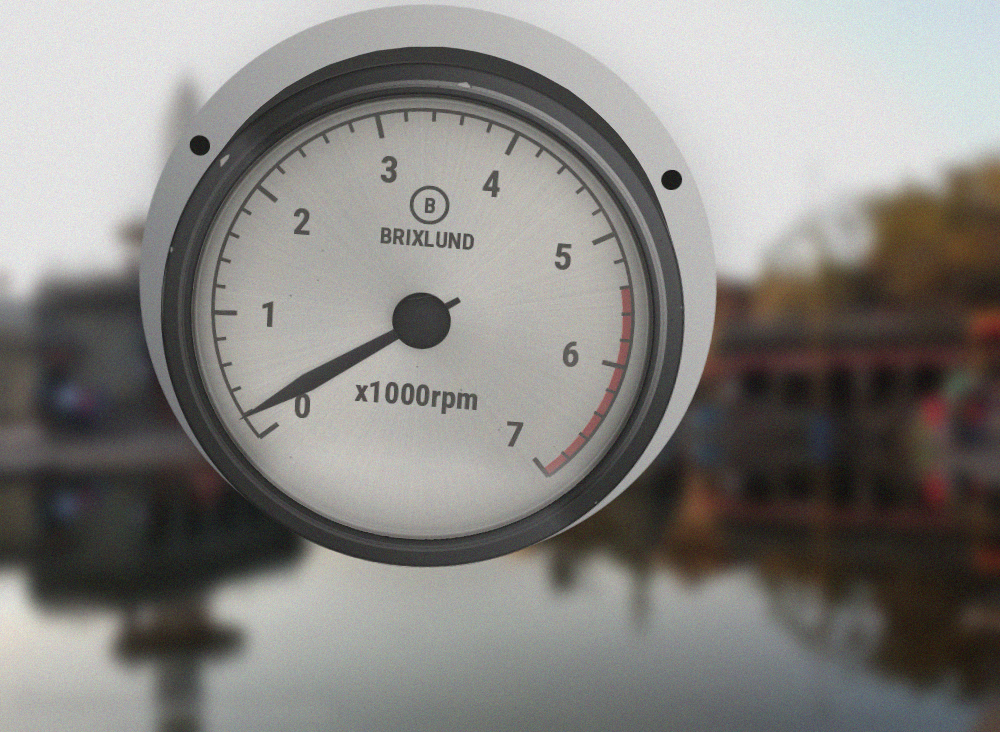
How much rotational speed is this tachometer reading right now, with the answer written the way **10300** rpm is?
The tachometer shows **200** rpm
